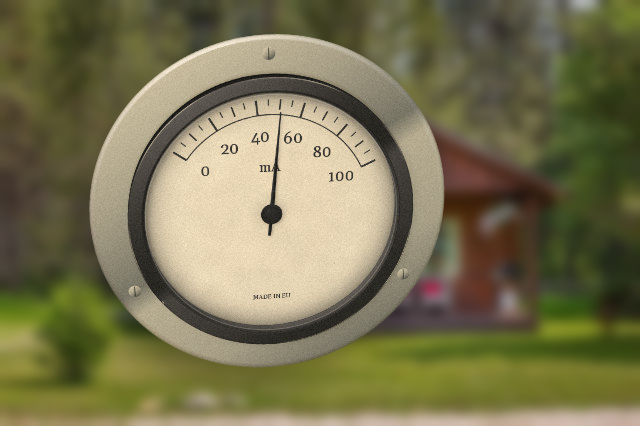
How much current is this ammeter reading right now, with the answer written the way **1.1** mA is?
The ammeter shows **50** mA
